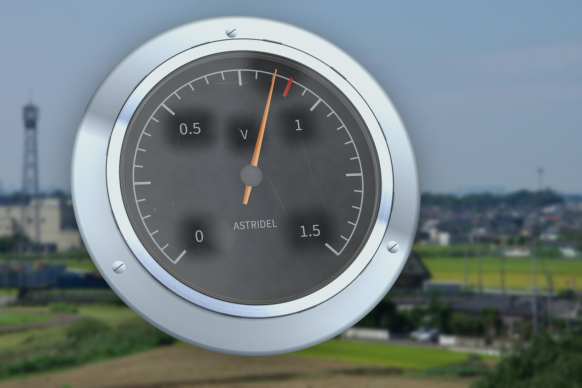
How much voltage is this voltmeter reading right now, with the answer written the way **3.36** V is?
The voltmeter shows **0.85** V
